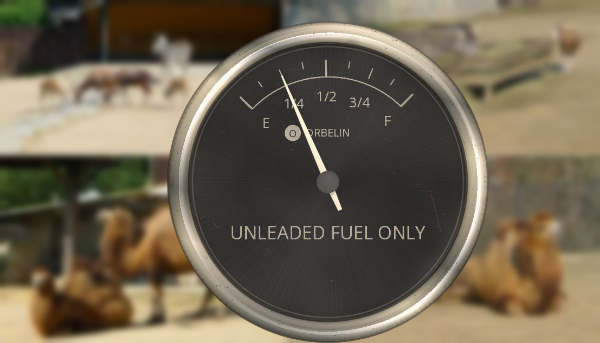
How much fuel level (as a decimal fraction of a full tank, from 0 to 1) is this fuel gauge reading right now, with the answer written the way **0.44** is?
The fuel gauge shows **0.25**
